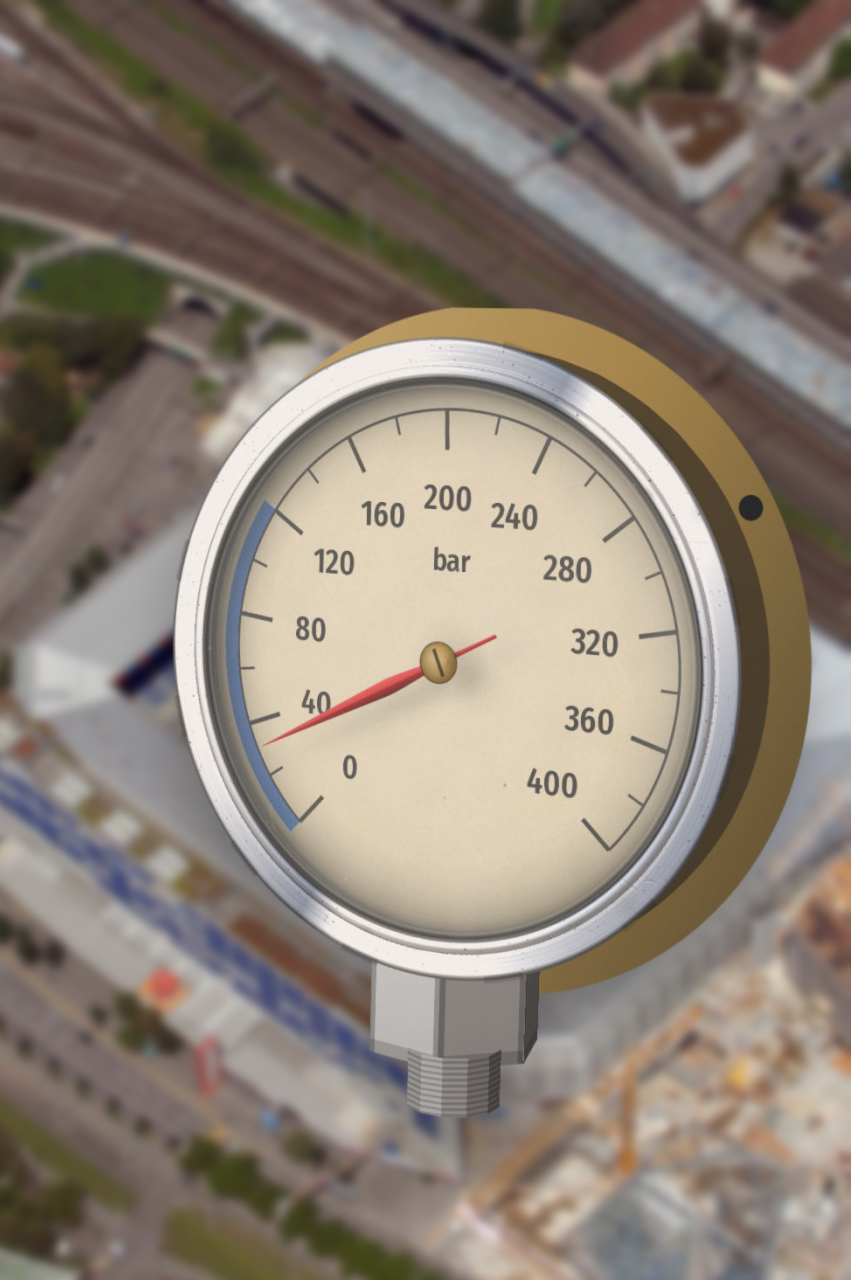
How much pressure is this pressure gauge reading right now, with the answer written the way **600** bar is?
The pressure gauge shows **30** bar
